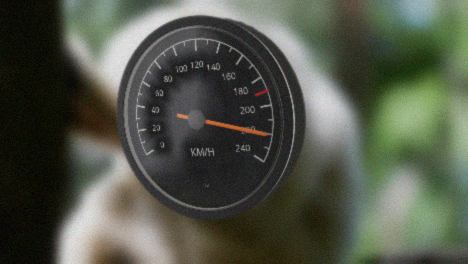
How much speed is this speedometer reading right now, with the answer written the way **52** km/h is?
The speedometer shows **220** km/h
